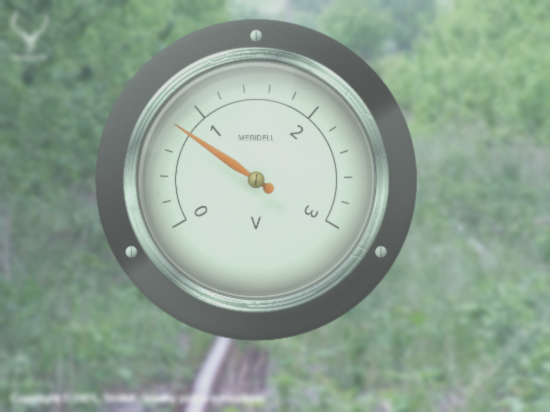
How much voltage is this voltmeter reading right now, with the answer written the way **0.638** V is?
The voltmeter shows **0.8** V
